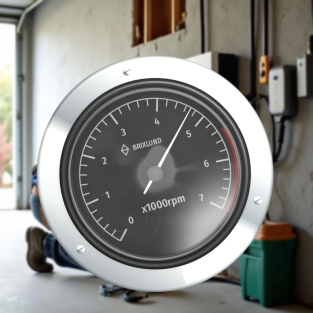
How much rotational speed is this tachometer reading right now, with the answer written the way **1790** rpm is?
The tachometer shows **4700** rpm
